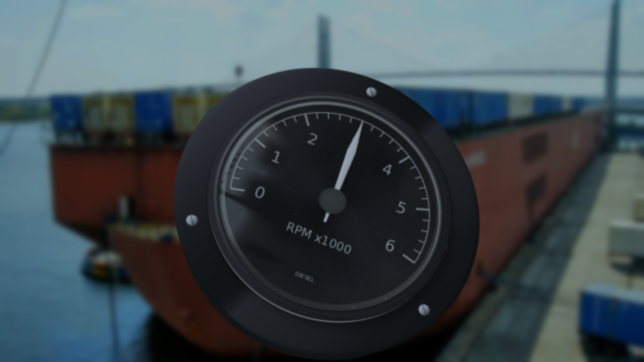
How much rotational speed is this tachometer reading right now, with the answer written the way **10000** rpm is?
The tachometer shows **3000** rpm
